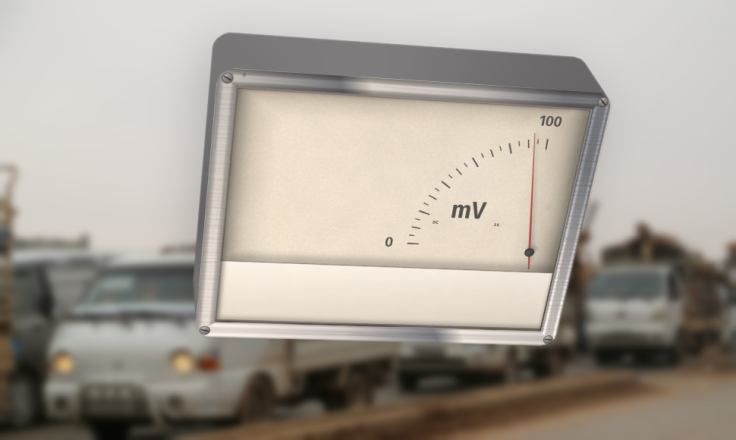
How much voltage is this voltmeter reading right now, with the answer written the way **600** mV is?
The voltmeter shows **92.5** mV
